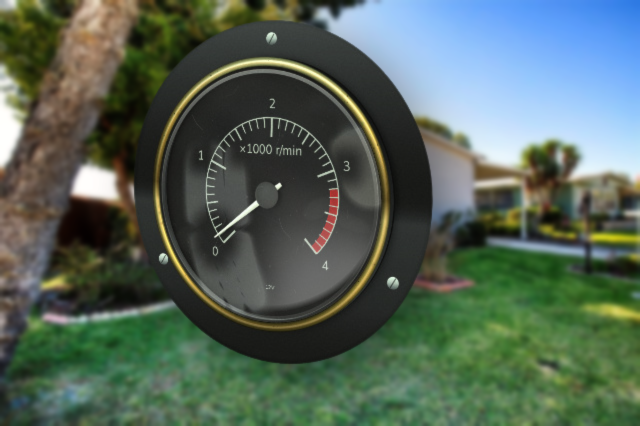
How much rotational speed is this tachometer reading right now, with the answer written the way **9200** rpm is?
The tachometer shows **100** rpm
